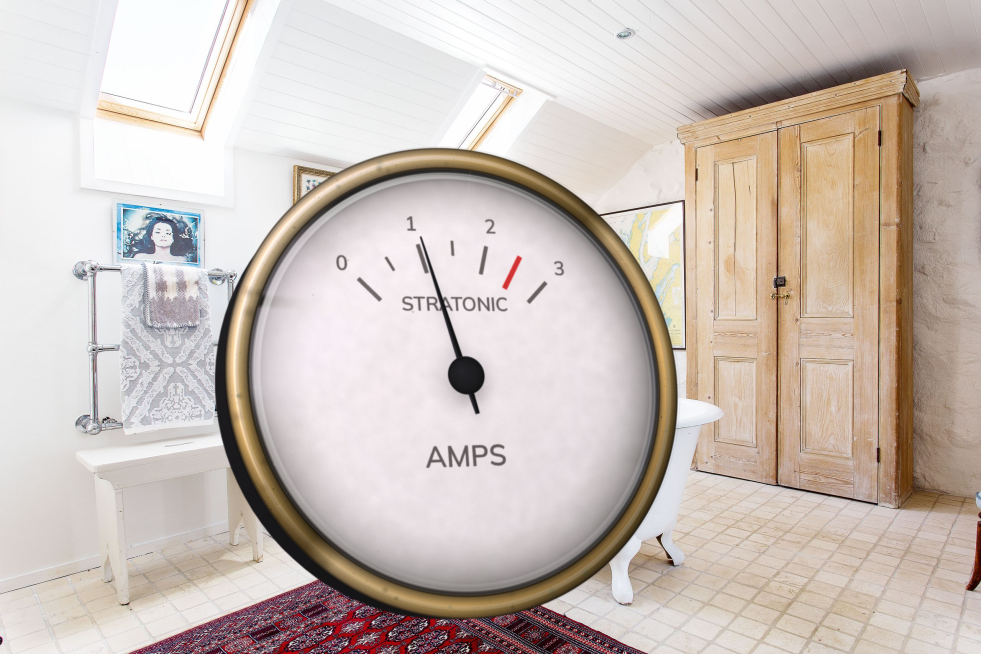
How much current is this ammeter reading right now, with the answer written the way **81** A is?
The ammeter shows **1** A
